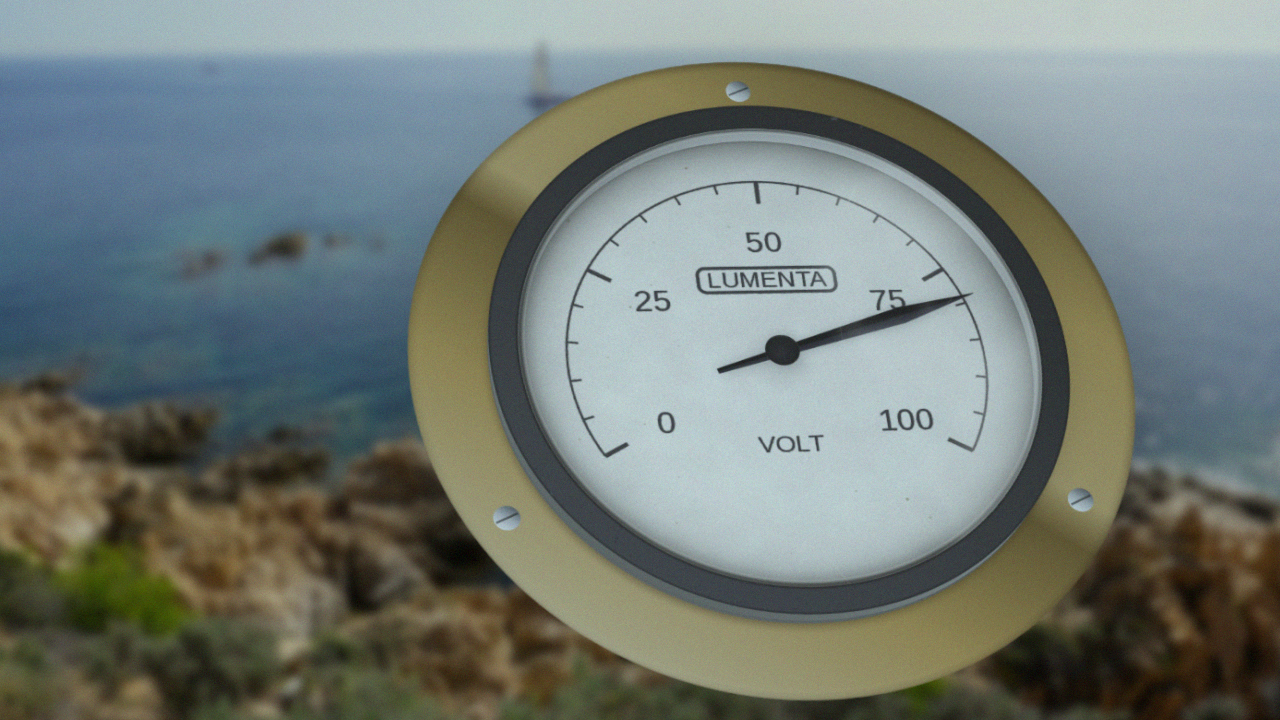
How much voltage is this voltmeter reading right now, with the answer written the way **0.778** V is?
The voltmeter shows **80** V
